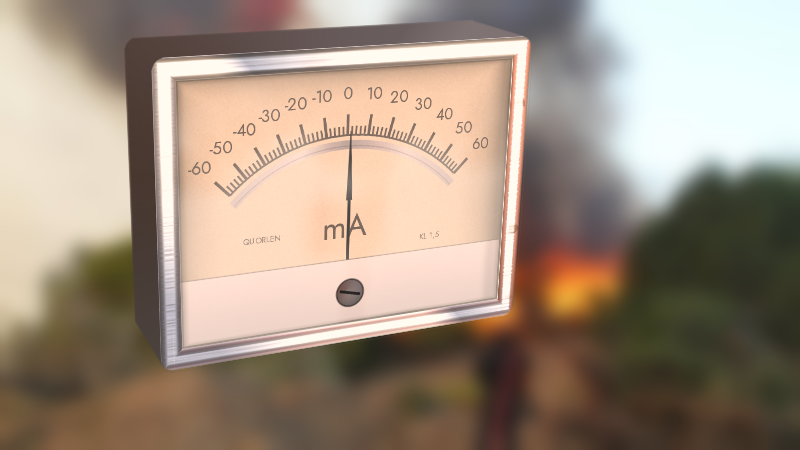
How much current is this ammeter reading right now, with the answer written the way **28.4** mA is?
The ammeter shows **0** mA
